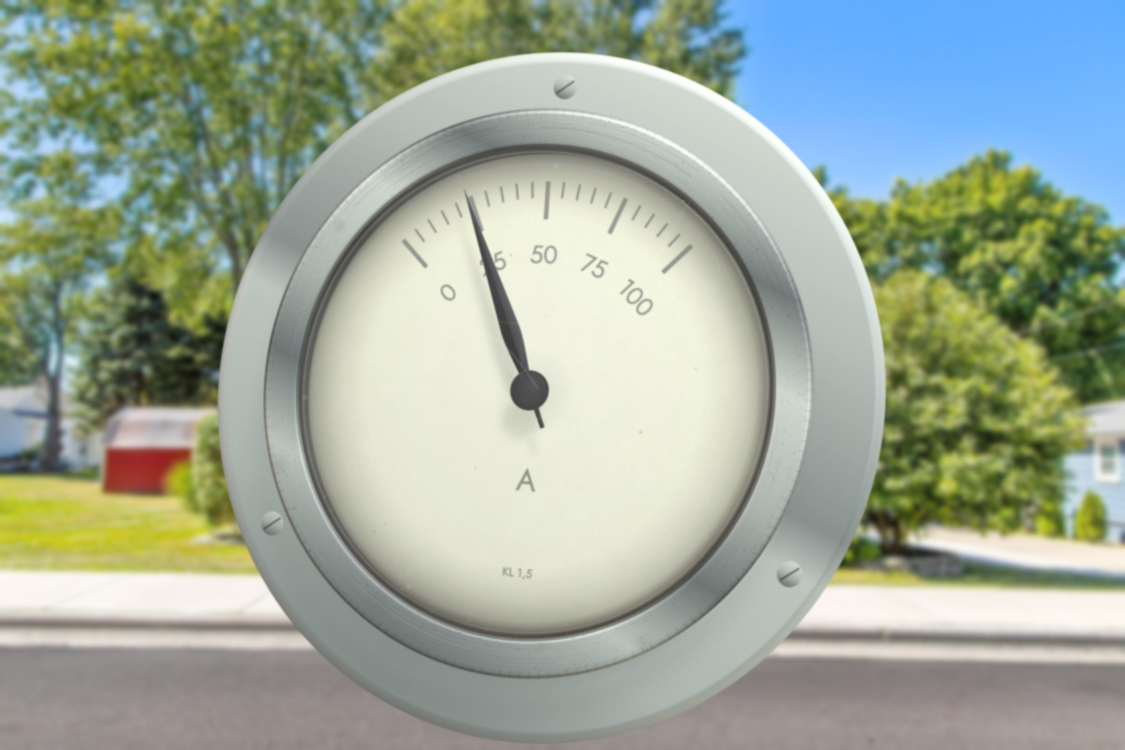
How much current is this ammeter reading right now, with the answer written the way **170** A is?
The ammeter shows **25** A
